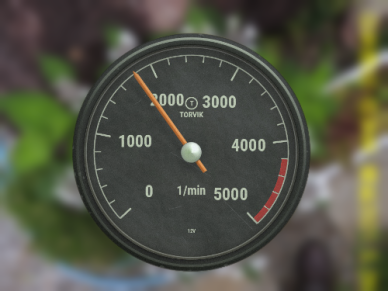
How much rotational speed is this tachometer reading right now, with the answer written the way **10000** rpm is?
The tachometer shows **1800** rpm
